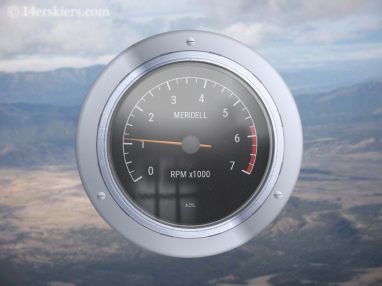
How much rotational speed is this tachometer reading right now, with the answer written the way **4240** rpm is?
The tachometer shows **1125** rpm
